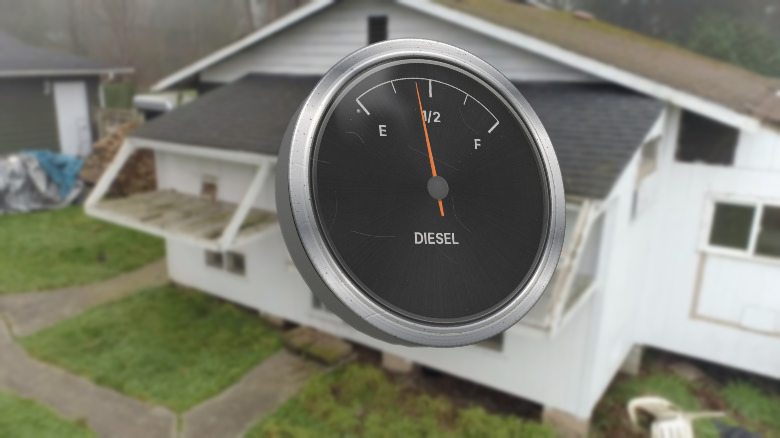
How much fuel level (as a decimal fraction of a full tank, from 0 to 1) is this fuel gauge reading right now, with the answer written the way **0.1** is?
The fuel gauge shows **0.375**
